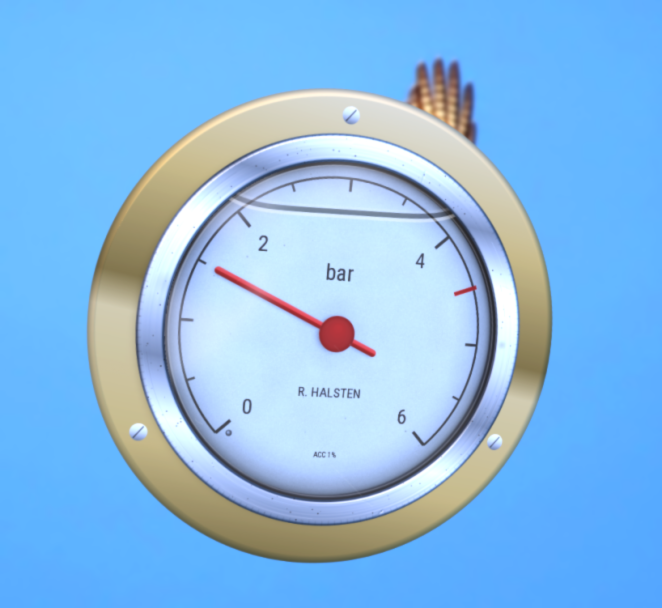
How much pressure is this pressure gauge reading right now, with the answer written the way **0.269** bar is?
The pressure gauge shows **1.5** bar
